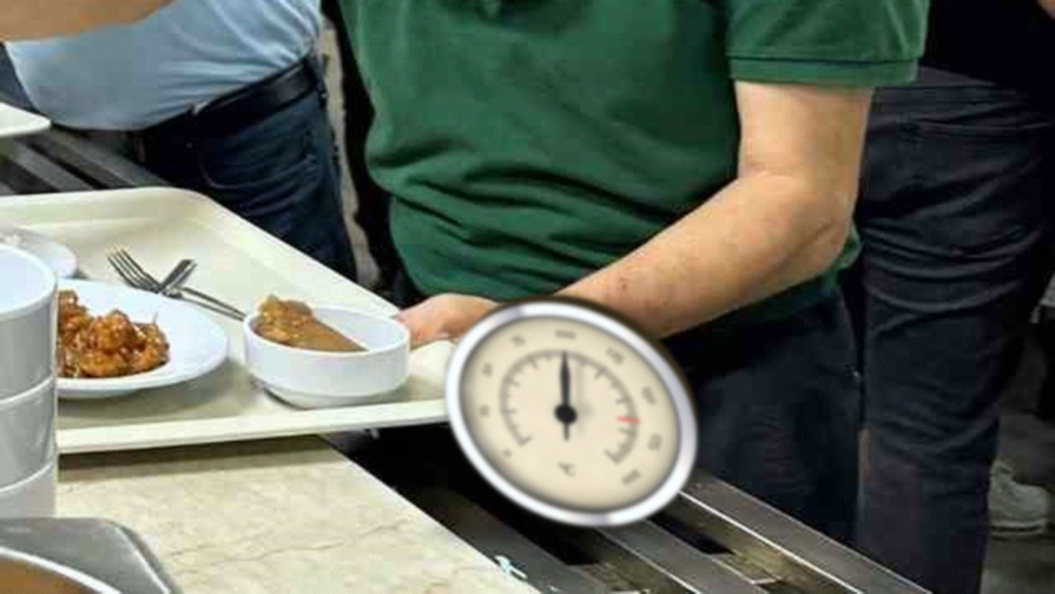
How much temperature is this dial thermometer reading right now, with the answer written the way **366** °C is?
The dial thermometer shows **100** °C
